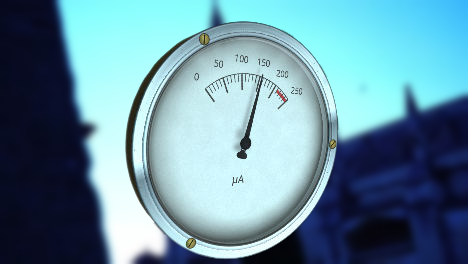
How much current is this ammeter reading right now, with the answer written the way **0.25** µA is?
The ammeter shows **150** µA
